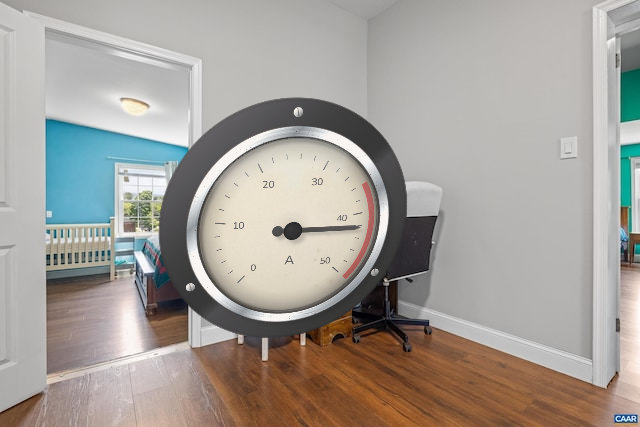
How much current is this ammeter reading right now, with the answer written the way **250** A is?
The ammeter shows **42** A
